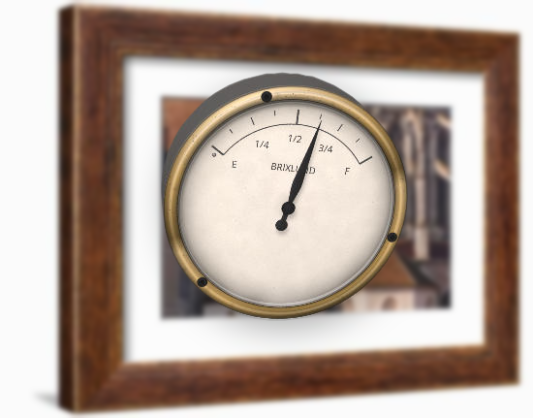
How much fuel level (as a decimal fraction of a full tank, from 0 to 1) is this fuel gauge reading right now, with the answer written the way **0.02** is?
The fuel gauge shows **0.625**
